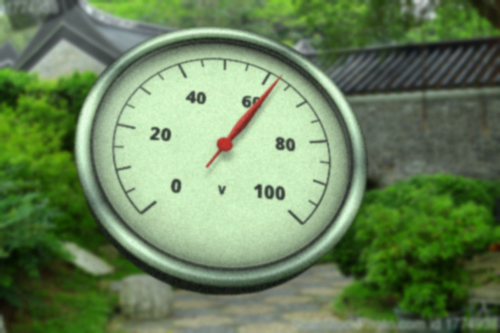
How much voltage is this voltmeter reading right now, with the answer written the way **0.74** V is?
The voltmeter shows **62.5** V
